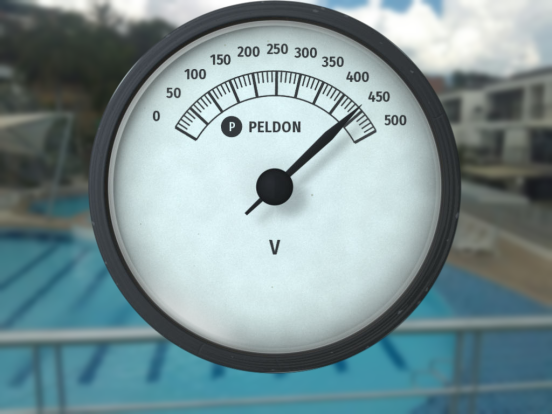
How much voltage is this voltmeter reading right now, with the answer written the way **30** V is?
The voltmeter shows **440** V
